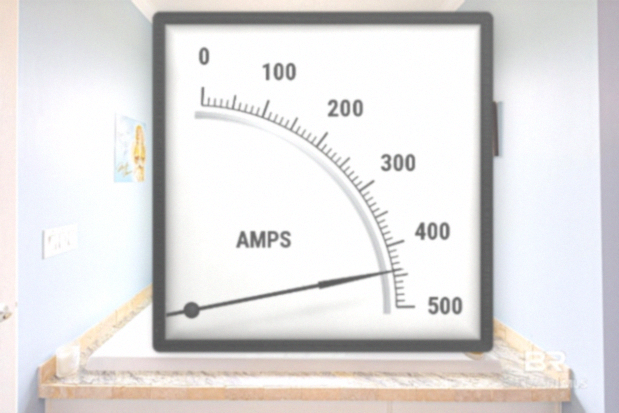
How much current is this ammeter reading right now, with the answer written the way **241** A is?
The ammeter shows **440** A
